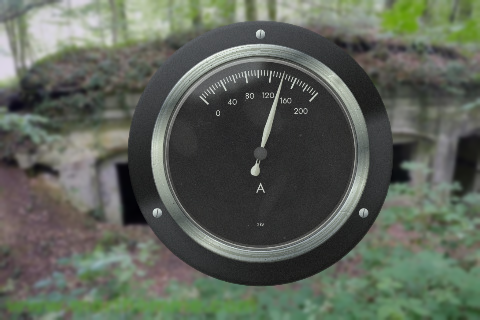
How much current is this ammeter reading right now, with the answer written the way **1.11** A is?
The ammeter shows **140** A
